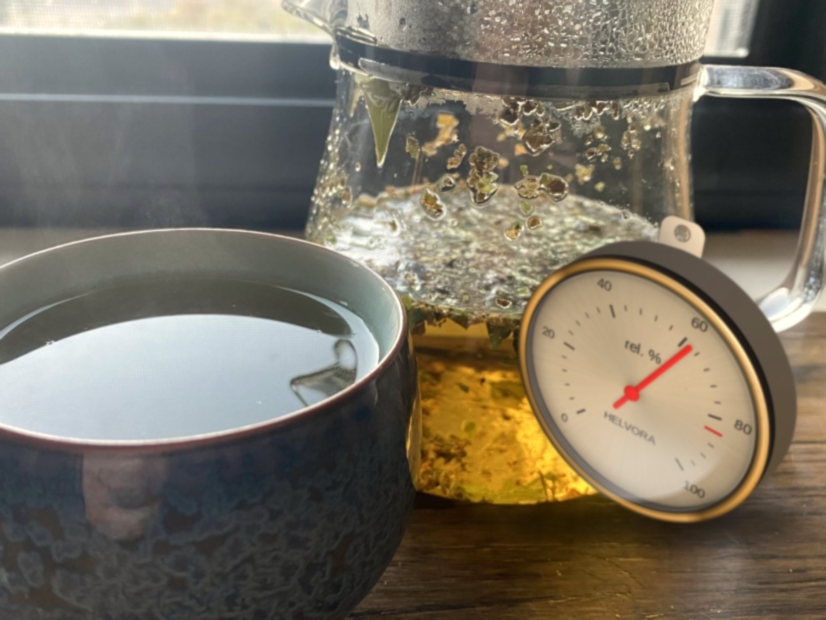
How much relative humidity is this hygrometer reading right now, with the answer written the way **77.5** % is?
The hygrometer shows **62** %
